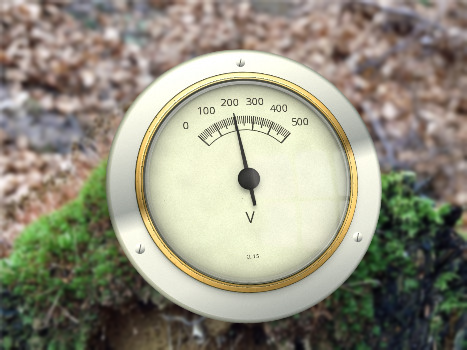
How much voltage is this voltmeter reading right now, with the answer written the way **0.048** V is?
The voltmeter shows **200** V
